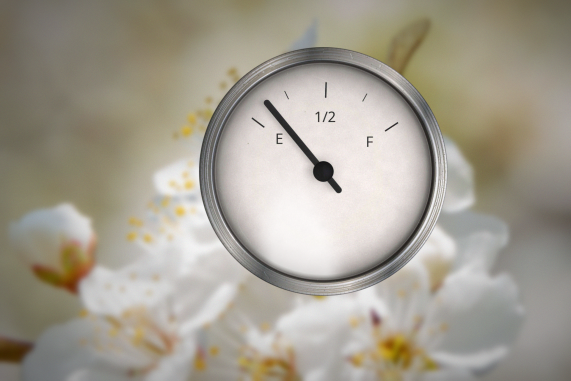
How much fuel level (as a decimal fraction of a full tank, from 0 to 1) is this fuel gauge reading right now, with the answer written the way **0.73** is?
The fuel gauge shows **0.125**
